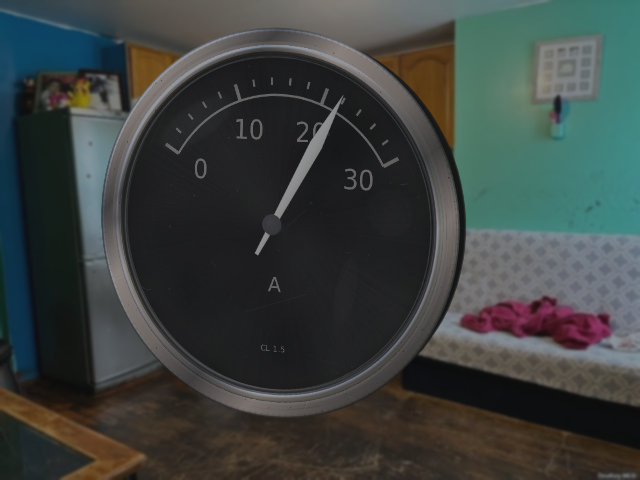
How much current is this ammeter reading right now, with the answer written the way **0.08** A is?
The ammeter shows **22** A
